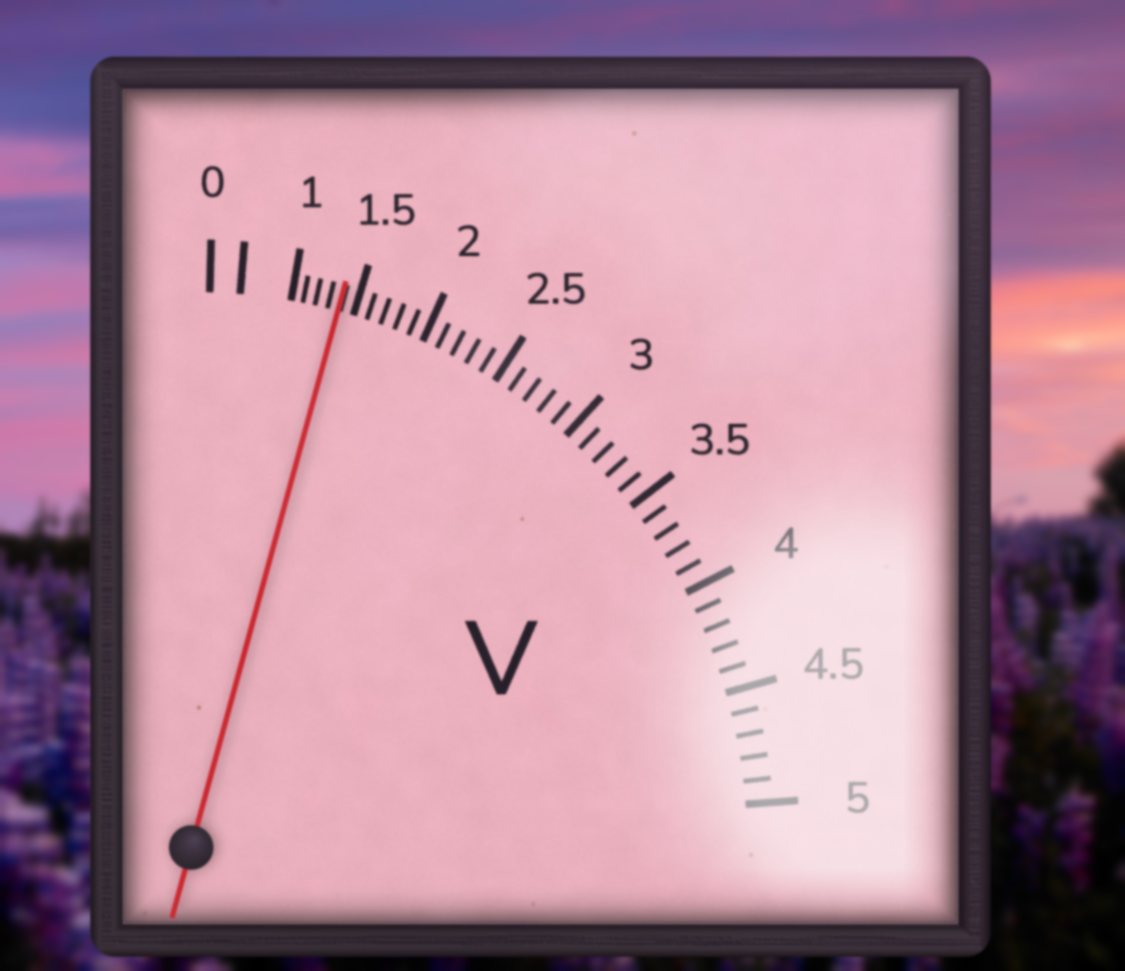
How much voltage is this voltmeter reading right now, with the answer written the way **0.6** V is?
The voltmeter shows **1.4** V
